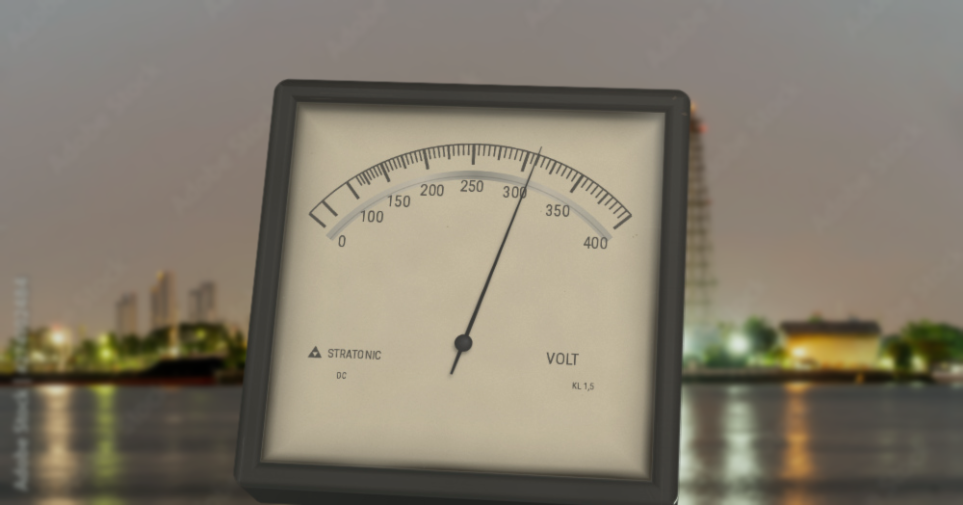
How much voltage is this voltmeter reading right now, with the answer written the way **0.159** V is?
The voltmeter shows **310** V
